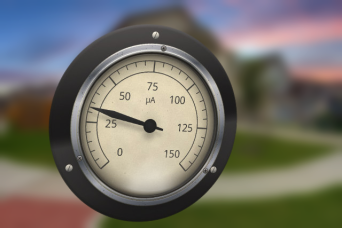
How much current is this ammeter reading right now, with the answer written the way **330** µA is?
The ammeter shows **32.5** µA
